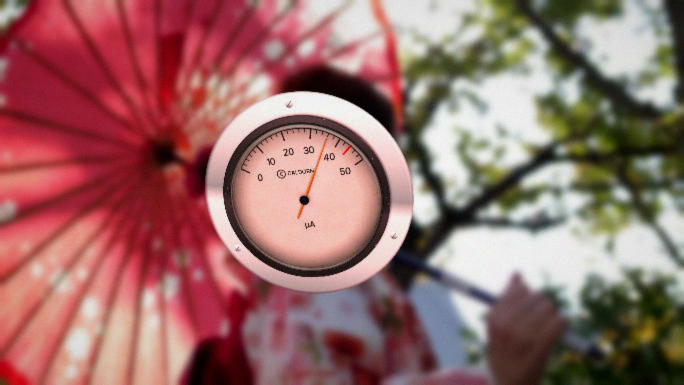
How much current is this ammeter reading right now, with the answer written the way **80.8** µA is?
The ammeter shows **36** µA
